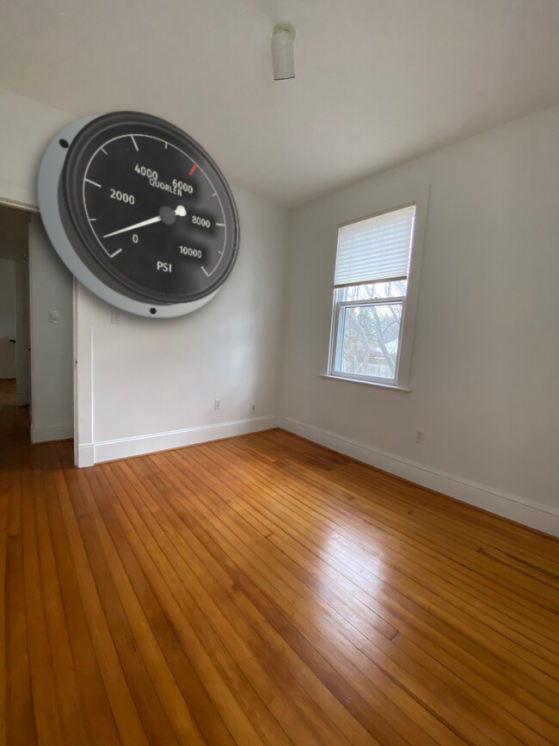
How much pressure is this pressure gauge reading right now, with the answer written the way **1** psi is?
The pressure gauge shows **500** psi
